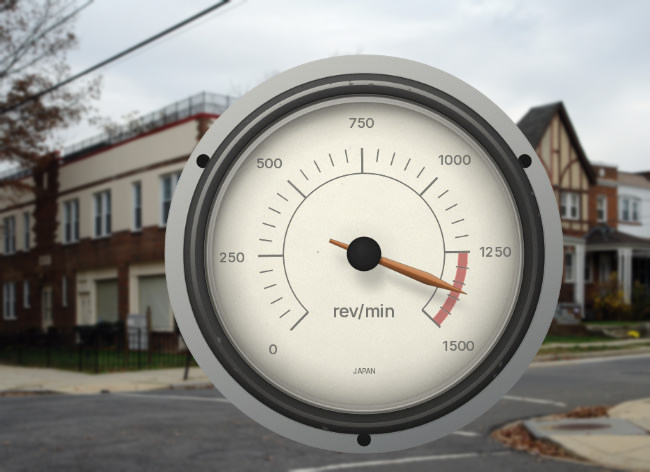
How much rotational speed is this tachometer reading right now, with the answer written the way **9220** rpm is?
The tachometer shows **1375** rpm
